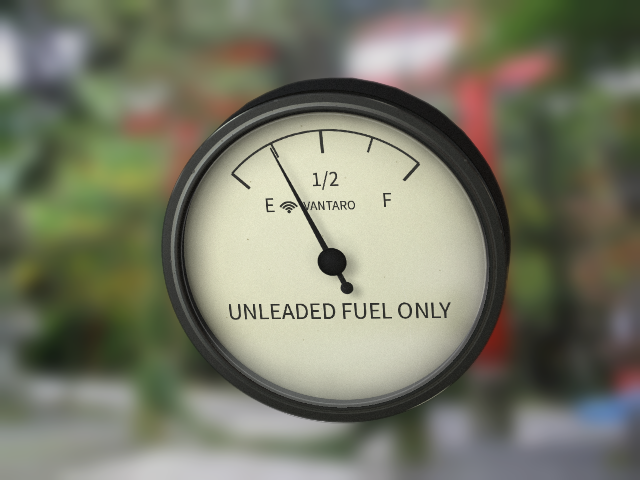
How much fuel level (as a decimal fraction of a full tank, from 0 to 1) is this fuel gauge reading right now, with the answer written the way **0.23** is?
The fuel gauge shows **0.25**
